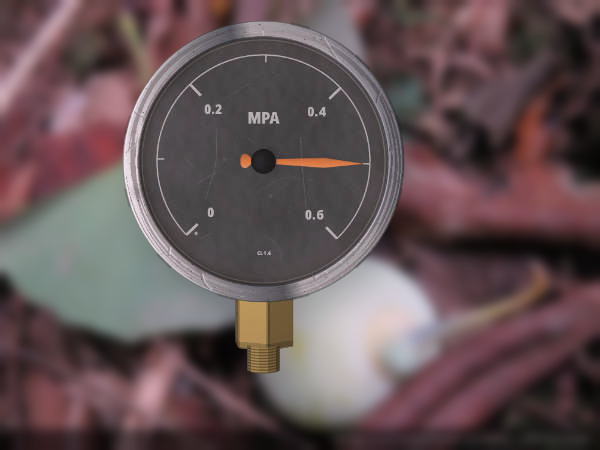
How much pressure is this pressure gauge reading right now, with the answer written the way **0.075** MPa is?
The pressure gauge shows **0.5** MPa
